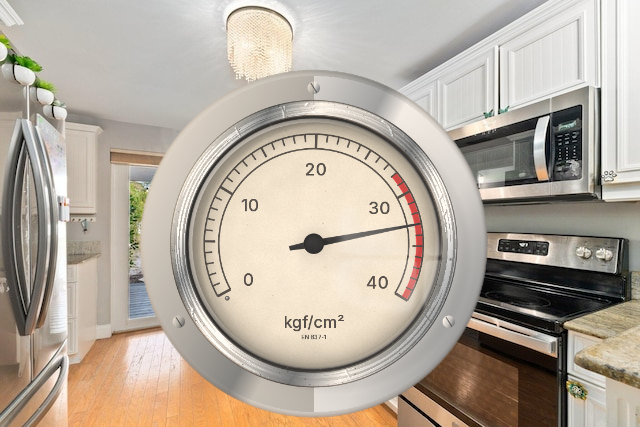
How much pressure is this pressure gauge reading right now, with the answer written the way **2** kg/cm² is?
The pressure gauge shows **33** kg/cm²
